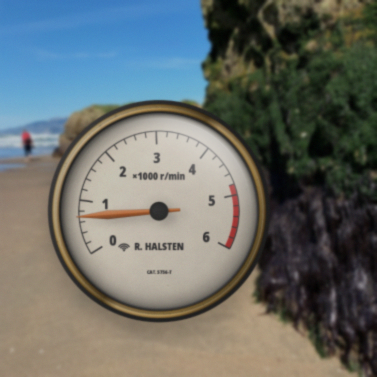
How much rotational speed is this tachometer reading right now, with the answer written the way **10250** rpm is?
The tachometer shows **700** rpm
